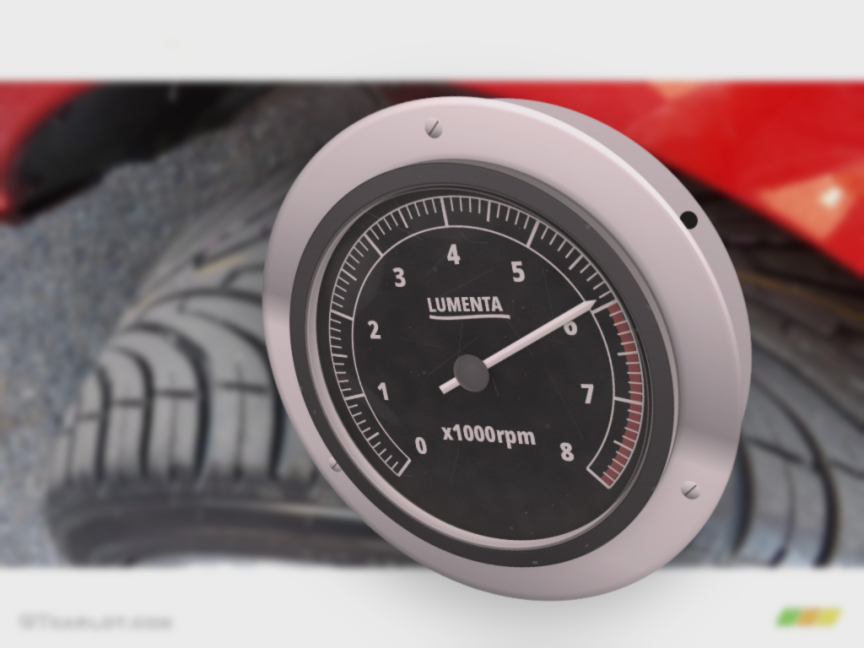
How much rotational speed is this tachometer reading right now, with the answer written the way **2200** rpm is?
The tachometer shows **5900** rpm
